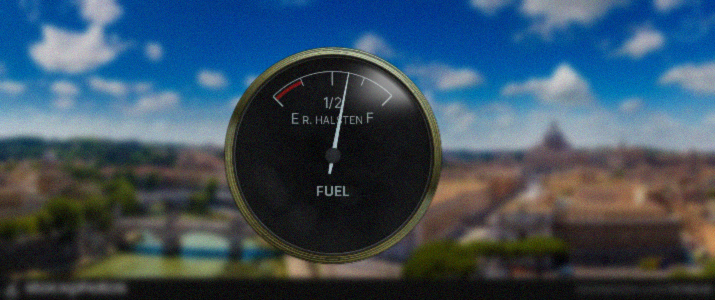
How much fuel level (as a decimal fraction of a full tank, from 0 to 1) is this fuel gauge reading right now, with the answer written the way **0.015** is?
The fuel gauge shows **0.625**
